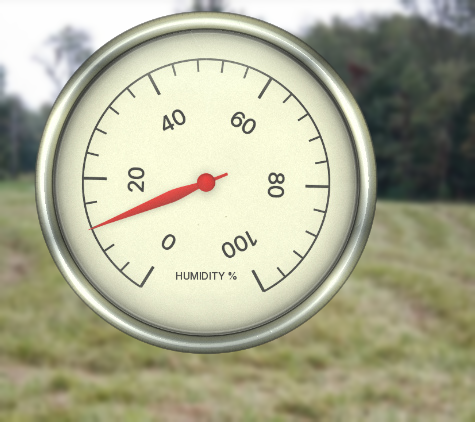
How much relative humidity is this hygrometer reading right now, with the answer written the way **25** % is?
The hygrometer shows **12** %
